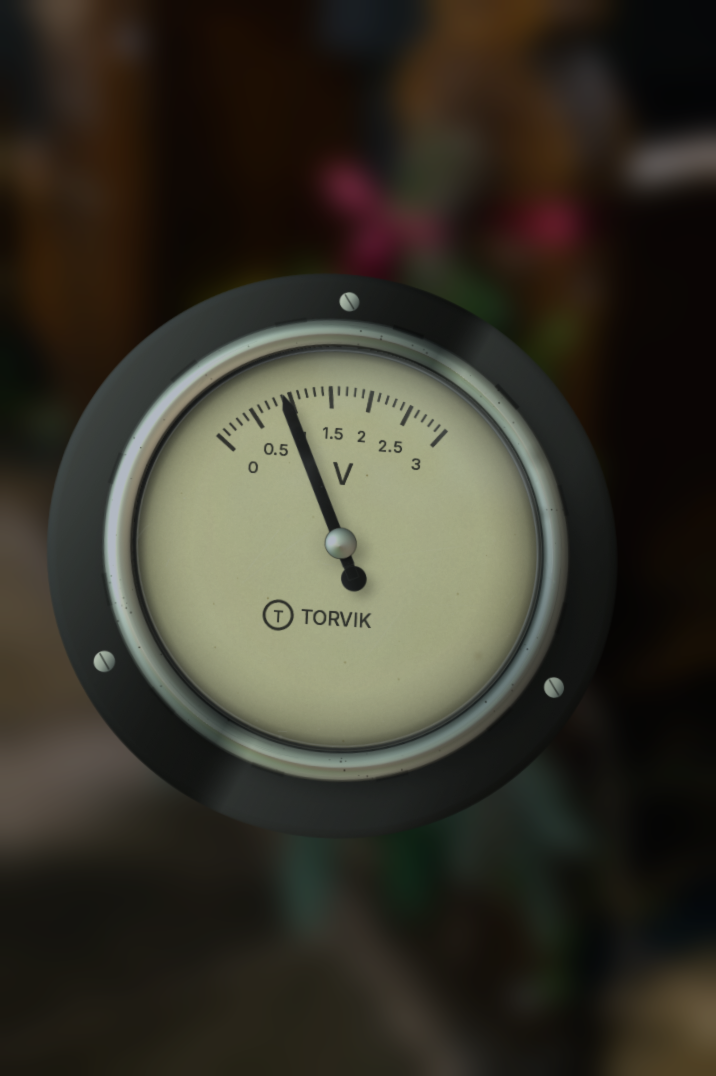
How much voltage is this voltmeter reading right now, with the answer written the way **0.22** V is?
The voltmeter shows **0.9** V
